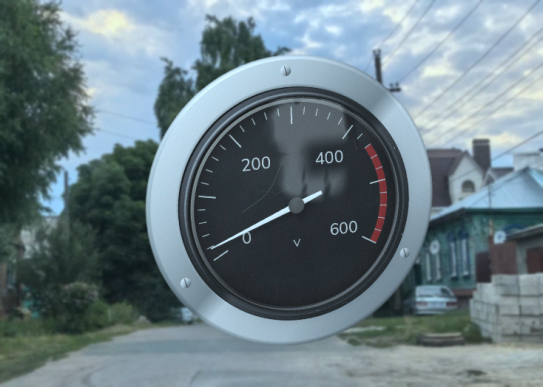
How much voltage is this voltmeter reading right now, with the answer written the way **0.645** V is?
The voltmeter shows **20** V
